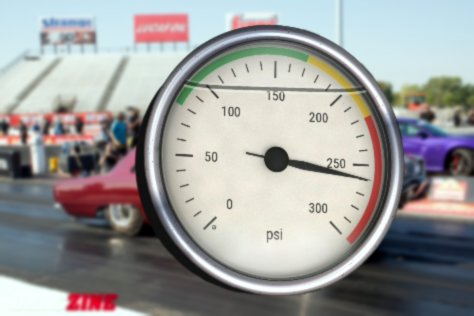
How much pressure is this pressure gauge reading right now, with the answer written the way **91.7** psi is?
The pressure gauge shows **260** psi
